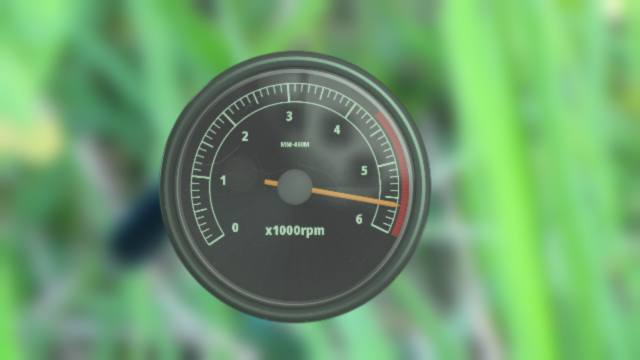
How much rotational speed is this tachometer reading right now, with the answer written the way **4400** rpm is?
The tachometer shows **5600** rpm
